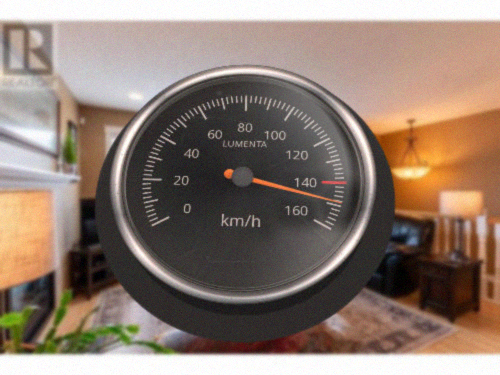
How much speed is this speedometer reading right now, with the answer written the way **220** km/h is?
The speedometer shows **150** km/h
